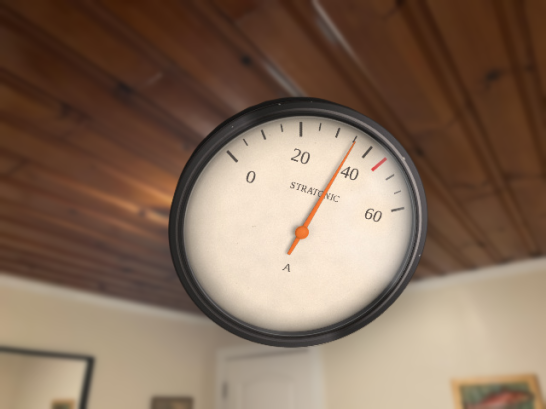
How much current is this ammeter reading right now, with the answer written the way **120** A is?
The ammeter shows **35** A
